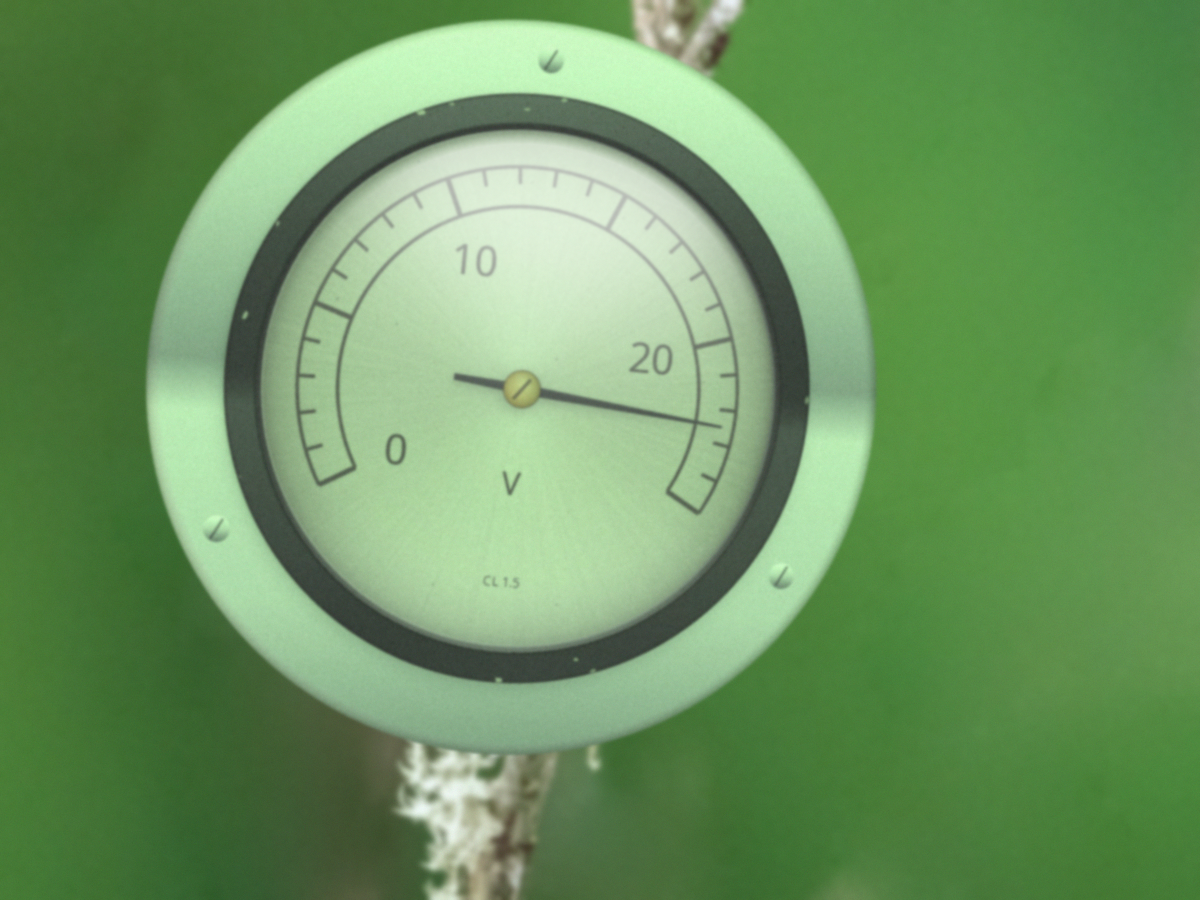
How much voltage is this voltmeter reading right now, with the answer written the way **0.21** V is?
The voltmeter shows **22.5** V
